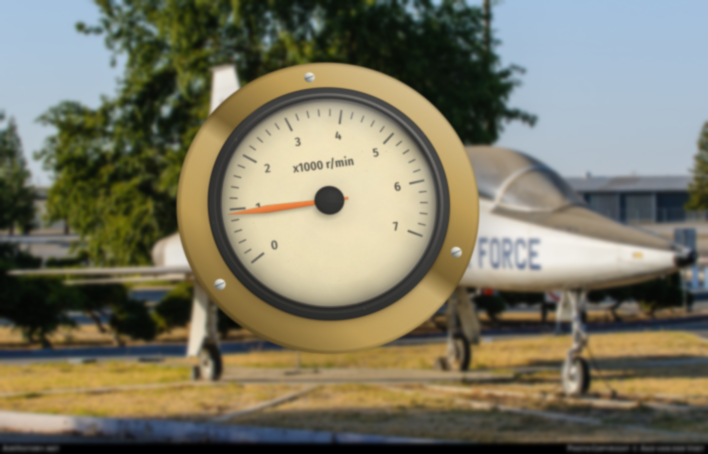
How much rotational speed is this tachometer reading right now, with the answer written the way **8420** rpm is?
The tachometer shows **900** rpm
